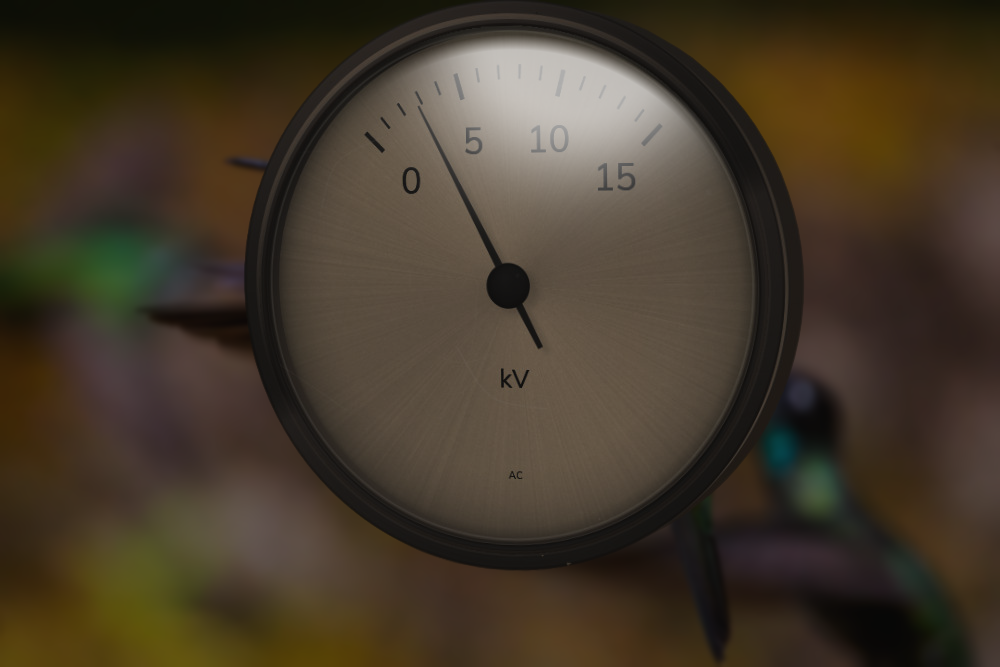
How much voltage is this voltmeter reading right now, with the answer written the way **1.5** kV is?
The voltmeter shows **3** kV
